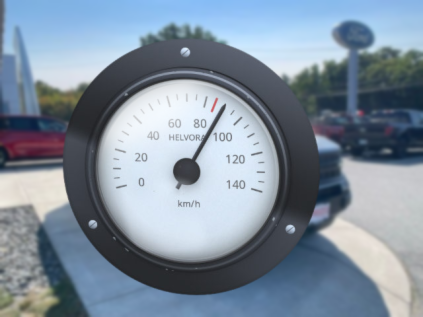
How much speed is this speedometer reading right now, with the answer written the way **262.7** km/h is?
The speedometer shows **90** km/h
